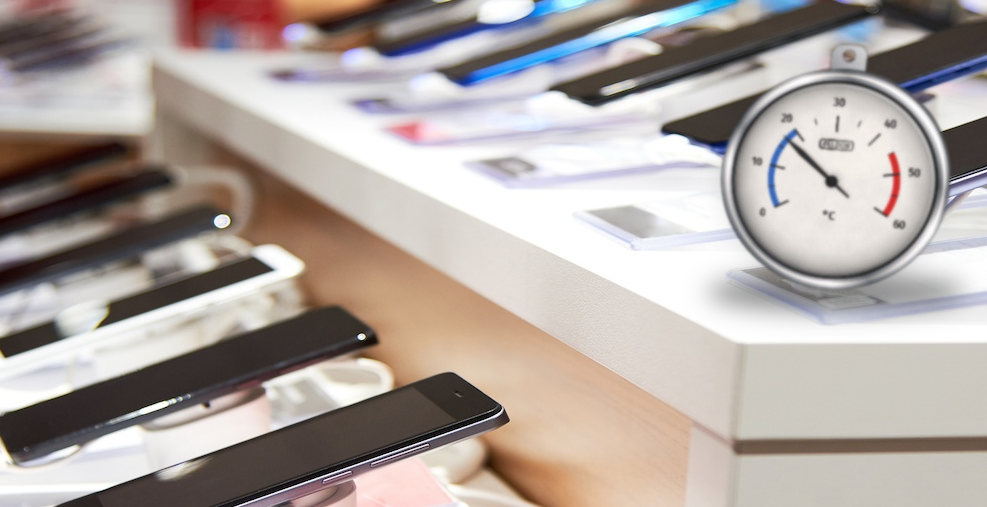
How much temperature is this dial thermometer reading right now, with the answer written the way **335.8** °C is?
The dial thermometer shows **17.5** °C
